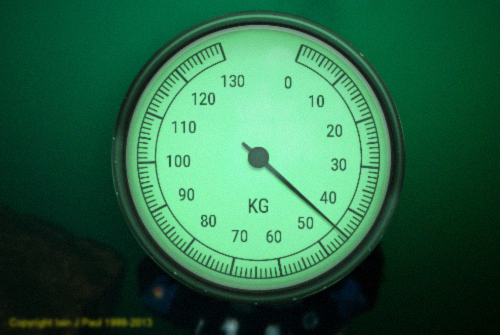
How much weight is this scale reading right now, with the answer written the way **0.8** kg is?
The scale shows **45** kg
